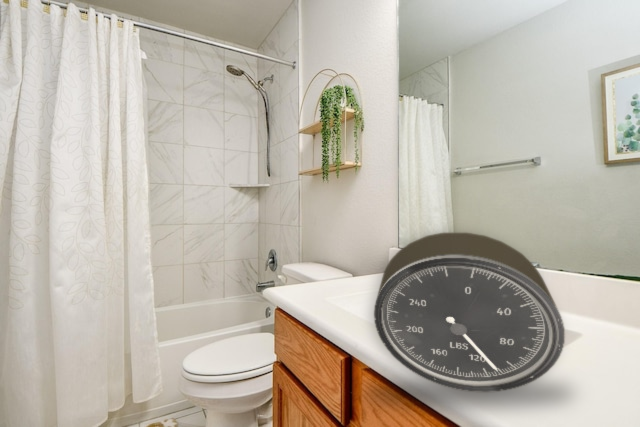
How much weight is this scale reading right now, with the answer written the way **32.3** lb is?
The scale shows **110** lb
